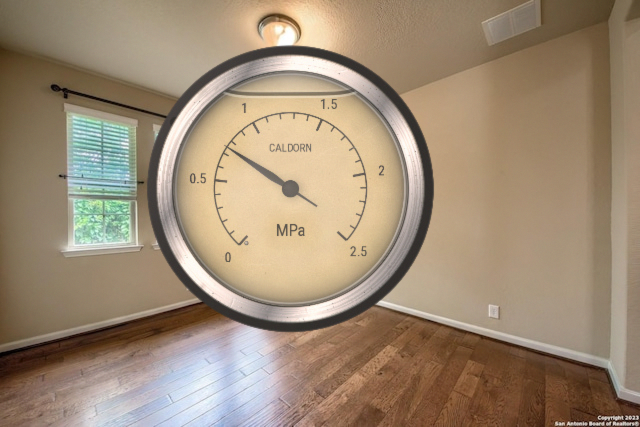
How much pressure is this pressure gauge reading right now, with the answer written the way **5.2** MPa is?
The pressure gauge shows **0.75** MPa
